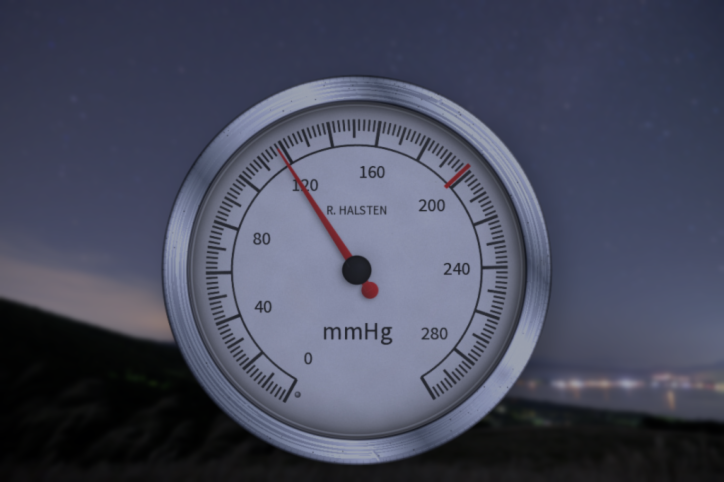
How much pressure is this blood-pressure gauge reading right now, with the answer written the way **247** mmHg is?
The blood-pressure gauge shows **118** mmHg
